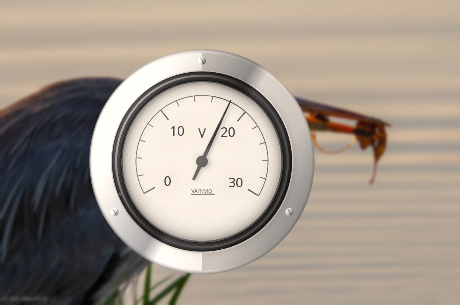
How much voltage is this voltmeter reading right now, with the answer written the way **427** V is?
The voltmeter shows **18** V
